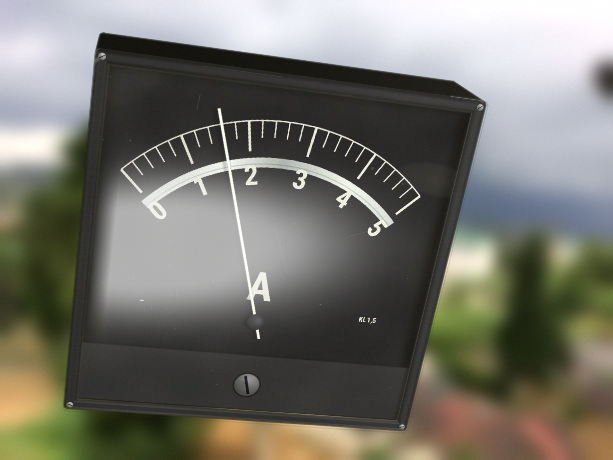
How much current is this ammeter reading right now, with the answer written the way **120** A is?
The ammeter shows **1.6** A
